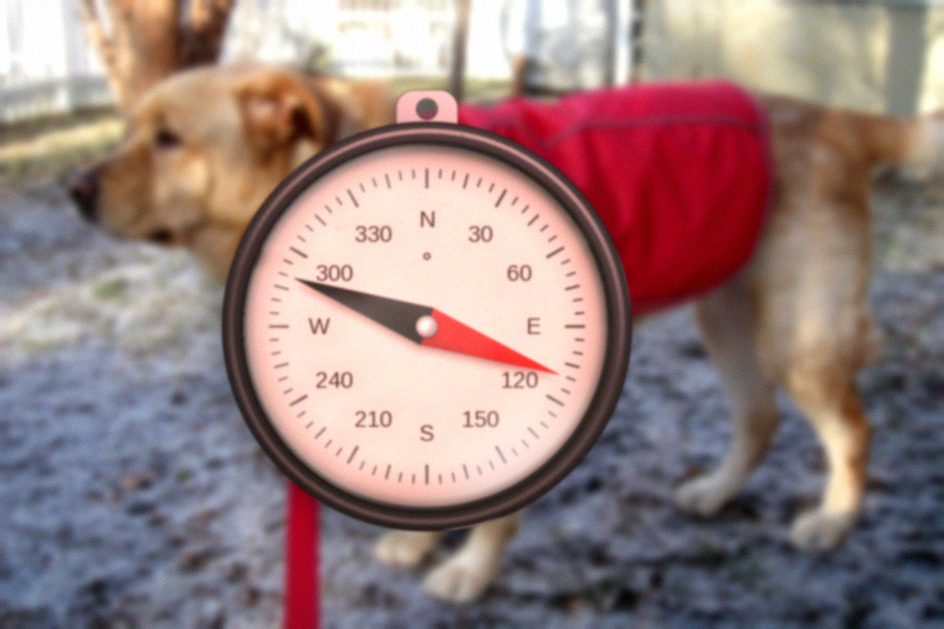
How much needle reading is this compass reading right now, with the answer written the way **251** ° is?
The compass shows **110** °
